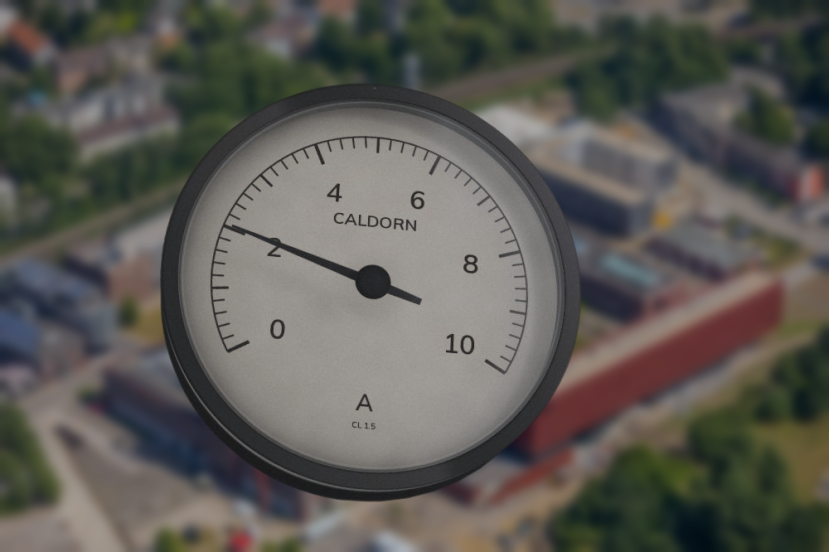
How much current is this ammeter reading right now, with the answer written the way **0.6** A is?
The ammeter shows **2** A
